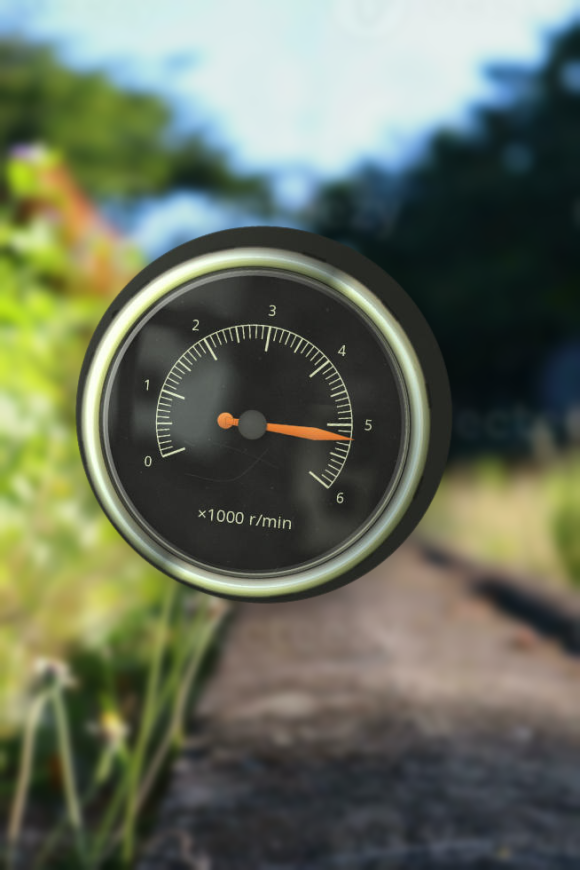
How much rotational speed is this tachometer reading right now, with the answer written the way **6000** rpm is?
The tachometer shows **5200** rpm
